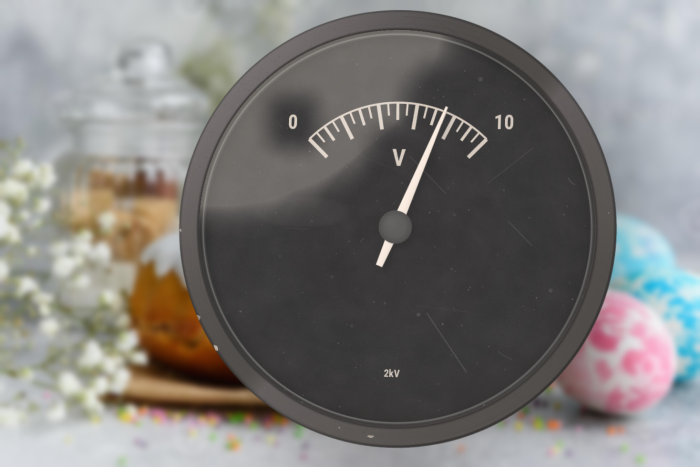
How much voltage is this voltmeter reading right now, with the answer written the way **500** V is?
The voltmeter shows **7.5** V
